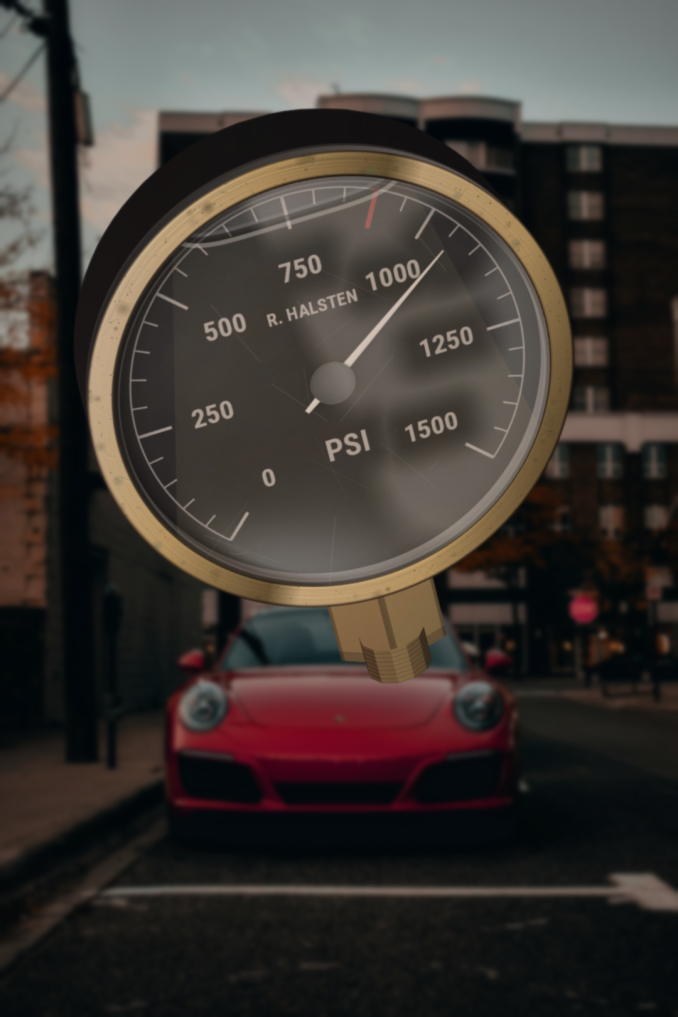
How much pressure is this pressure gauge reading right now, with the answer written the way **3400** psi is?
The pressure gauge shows **1050** psi
